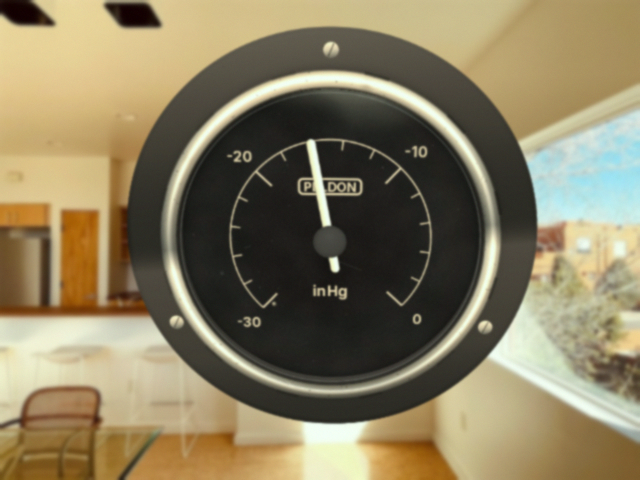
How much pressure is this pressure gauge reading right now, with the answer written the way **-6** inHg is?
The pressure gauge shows **-16** inHg
